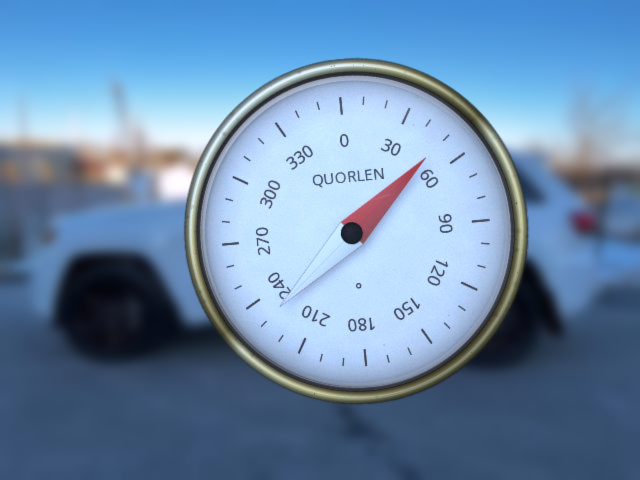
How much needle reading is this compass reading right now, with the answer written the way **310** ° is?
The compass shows **50** °
